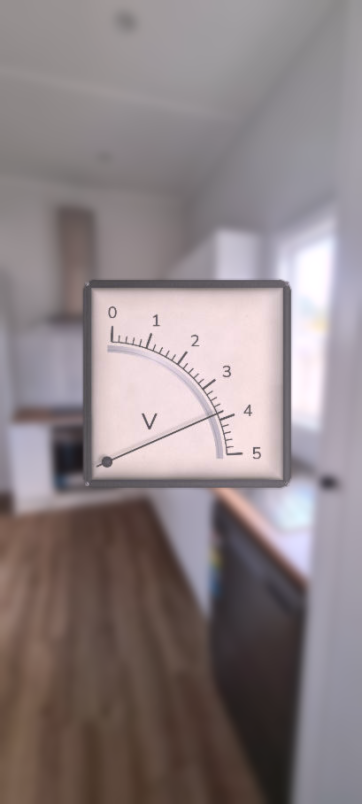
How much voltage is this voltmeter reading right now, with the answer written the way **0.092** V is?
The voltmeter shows **3.8** V
